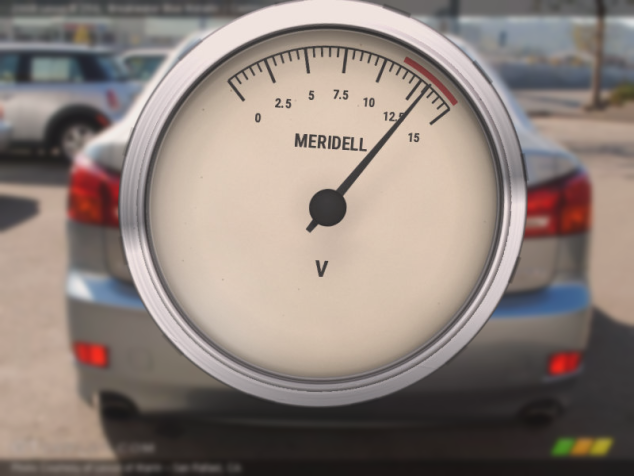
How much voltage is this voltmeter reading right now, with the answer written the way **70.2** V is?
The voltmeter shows **13** V
